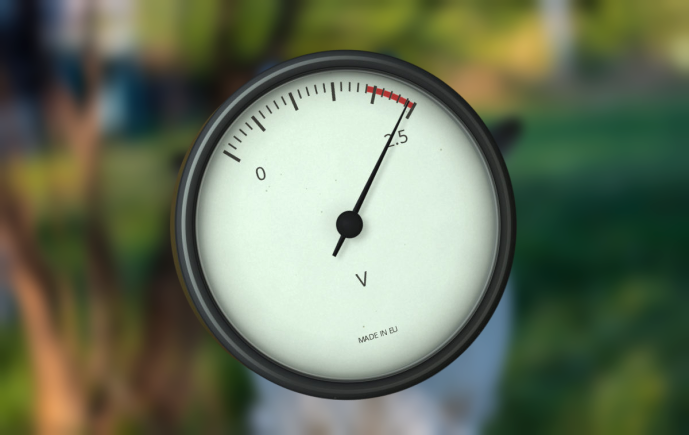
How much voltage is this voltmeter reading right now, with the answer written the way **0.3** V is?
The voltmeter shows **2.4** V
